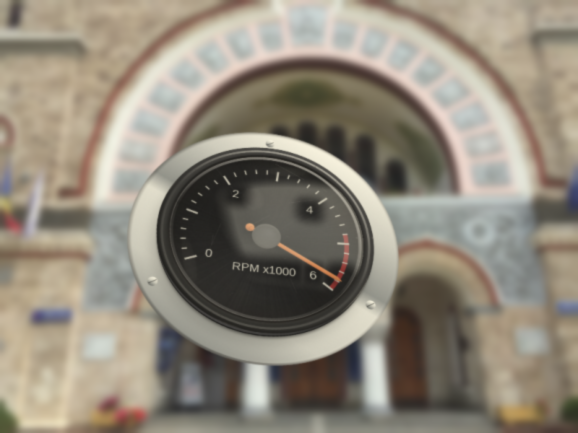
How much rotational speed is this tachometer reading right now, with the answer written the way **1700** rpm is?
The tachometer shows **5800** rpm
